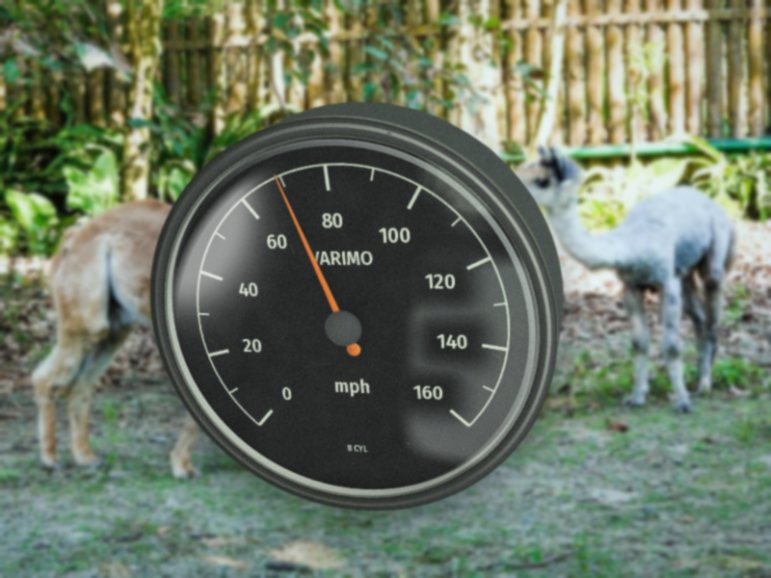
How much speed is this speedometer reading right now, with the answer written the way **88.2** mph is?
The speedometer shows **70** mph
